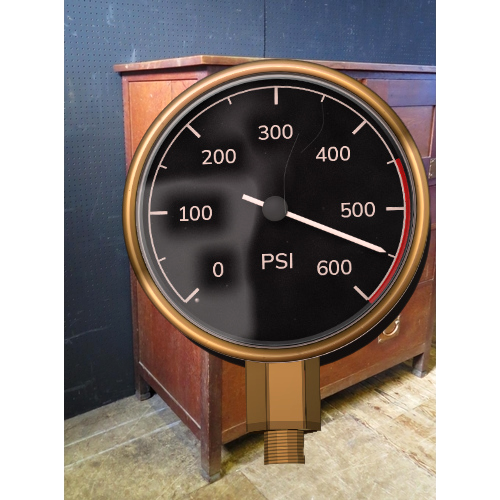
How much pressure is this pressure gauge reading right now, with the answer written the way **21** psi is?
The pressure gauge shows **550** psi
